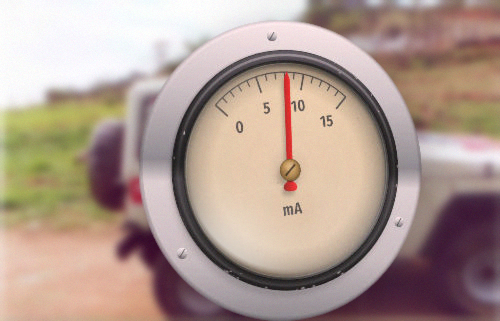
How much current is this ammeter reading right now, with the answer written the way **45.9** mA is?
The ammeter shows **8** mA
